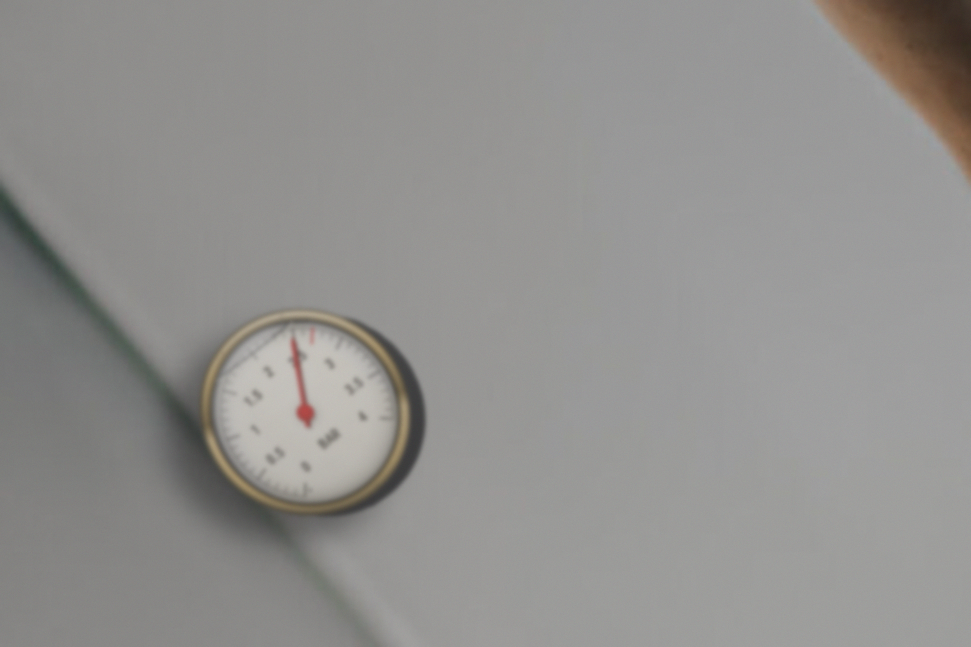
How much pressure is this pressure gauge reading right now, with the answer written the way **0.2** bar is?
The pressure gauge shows **2.5** bar
